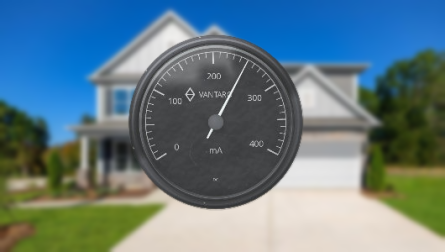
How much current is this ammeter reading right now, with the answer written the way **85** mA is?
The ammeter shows **250** mA
